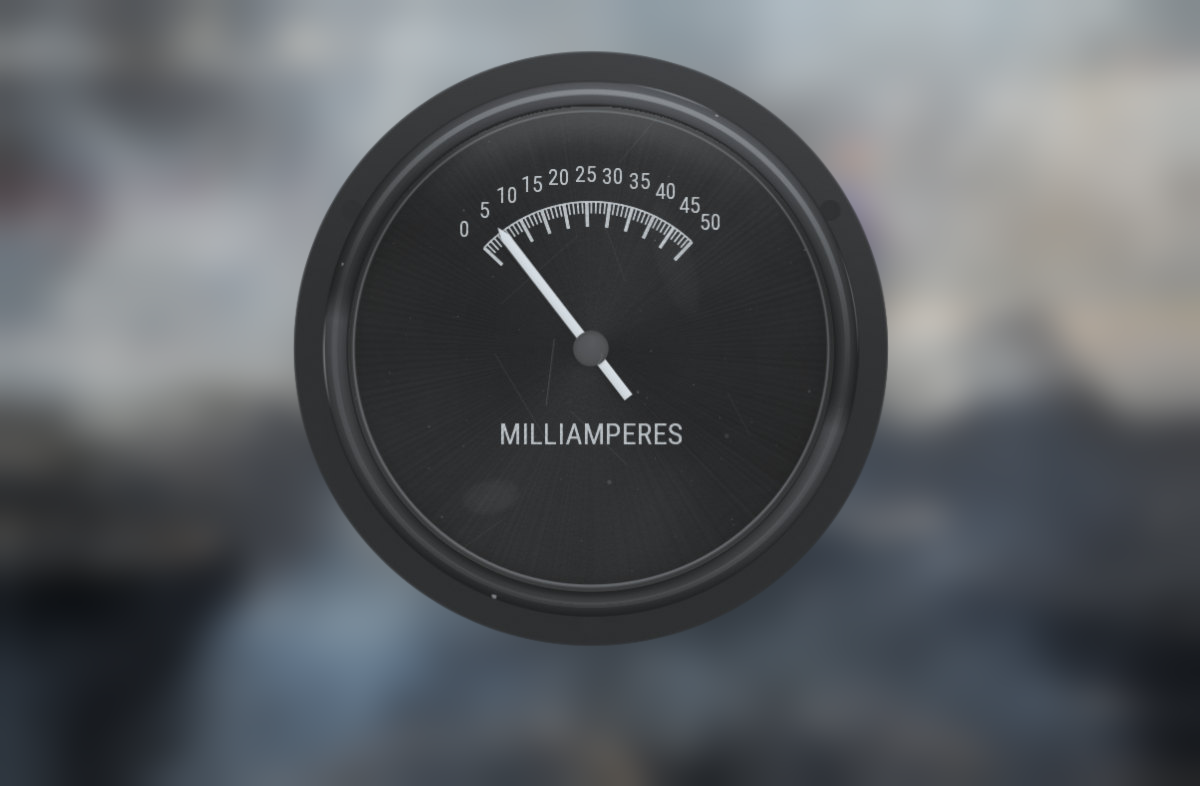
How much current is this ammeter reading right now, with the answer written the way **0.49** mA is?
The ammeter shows **5** mA
